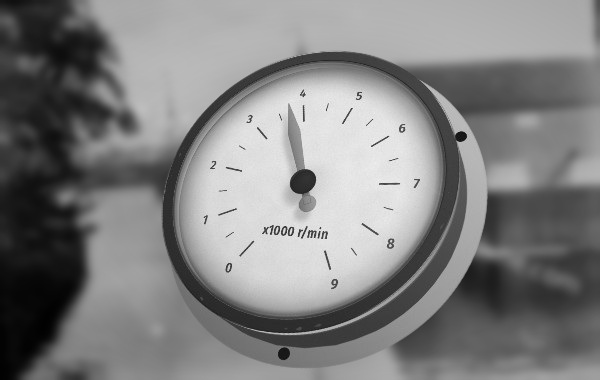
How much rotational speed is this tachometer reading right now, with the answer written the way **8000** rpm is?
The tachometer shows **3750** rpm
